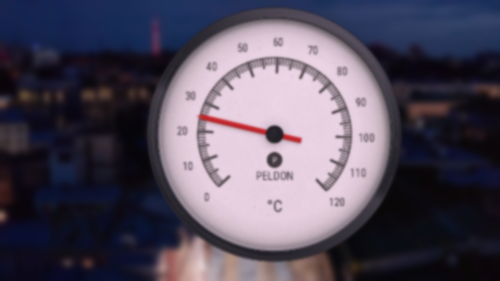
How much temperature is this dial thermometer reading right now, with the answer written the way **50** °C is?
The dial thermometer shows **25** °C
